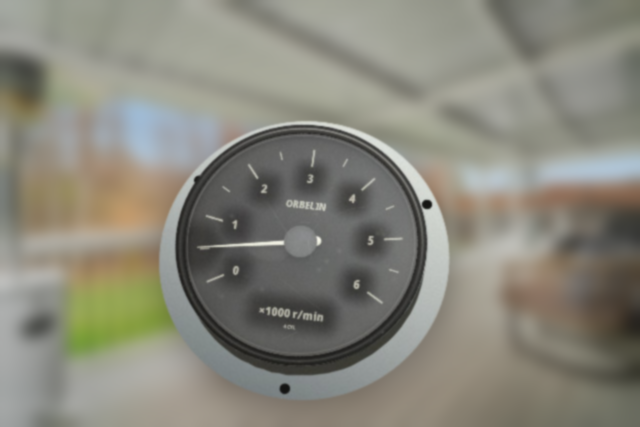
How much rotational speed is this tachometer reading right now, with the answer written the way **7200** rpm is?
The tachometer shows **500** rpm
